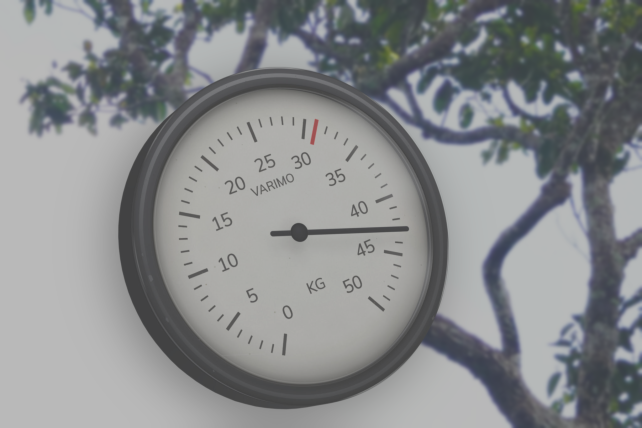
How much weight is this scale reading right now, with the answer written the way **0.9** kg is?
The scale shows **43** kg
